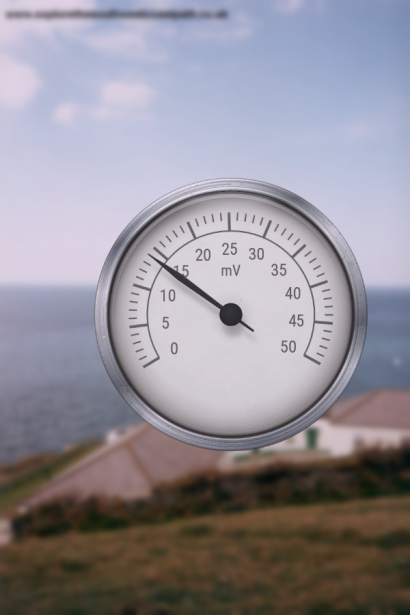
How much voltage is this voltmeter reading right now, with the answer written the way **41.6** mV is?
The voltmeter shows **14** mV
